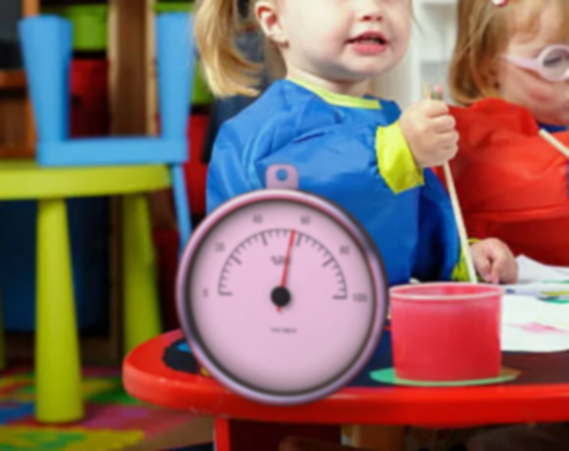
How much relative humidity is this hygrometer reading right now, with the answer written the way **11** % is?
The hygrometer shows **56** %
